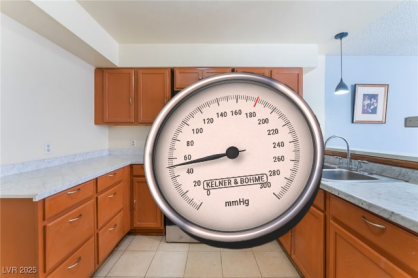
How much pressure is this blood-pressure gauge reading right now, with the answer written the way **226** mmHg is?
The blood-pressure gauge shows **50** mmHg
